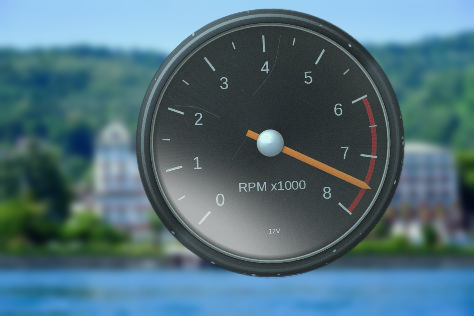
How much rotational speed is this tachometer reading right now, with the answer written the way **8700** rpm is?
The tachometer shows **7500** rpm
